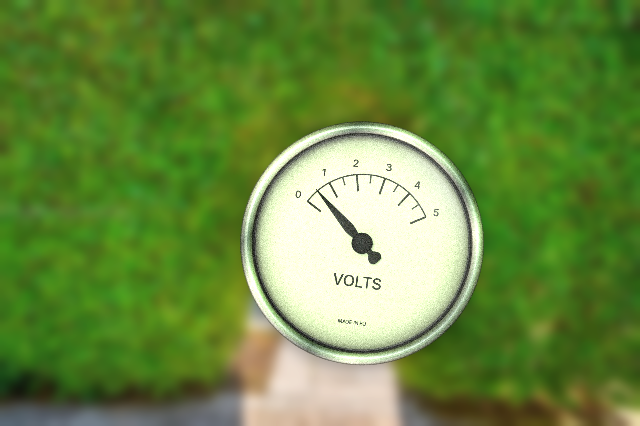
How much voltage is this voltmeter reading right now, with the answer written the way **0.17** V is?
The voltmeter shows **0.5** V
